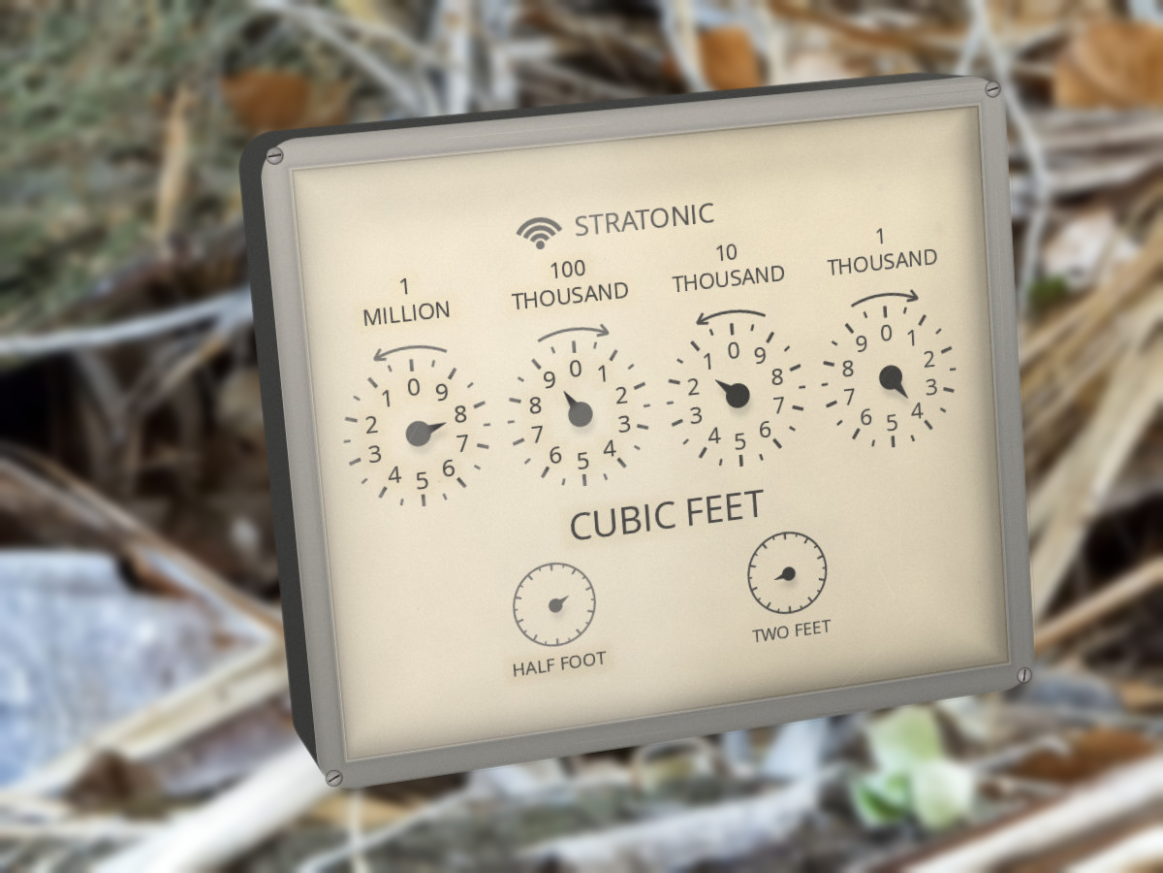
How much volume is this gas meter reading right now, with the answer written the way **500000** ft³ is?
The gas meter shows **791400** ft³
